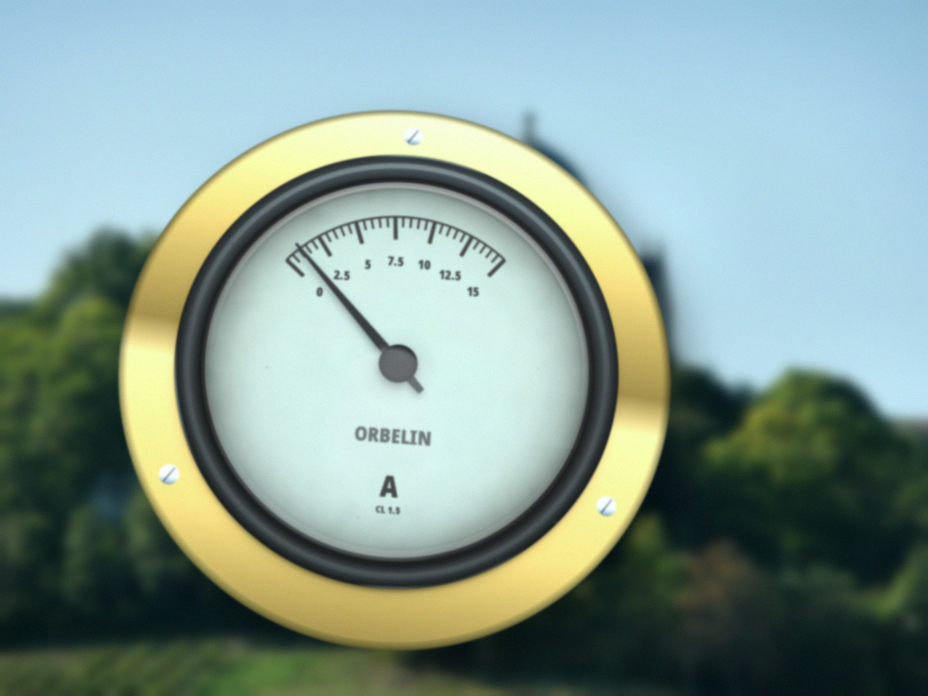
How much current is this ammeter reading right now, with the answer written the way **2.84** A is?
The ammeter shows **1** A
